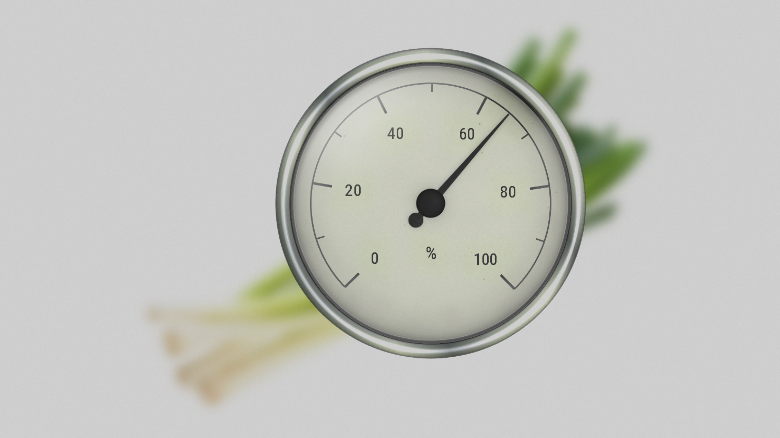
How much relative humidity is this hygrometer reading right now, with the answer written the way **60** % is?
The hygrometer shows **65** %
